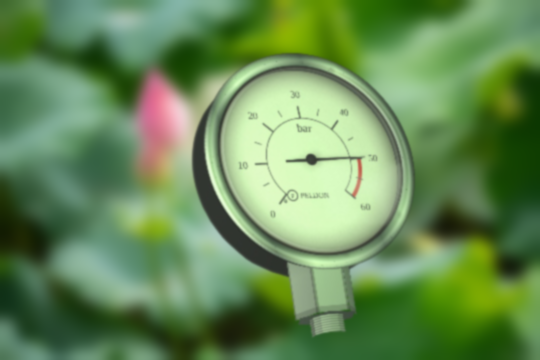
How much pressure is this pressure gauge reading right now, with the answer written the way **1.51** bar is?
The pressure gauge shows **50** bar
